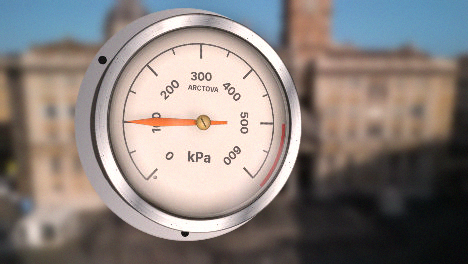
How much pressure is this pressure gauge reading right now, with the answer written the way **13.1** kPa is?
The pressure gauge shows **100** kPa
